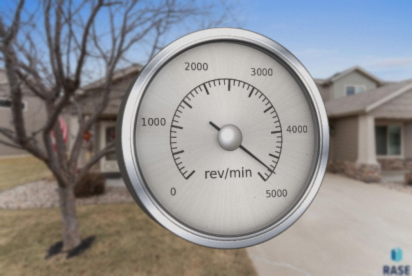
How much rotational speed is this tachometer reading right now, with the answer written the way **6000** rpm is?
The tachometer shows **4800** rpm
